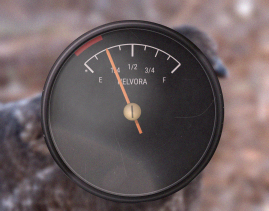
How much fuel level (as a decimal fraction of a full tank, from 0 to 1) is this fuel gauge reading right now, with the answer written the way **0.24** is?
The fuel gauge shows **0.25**
